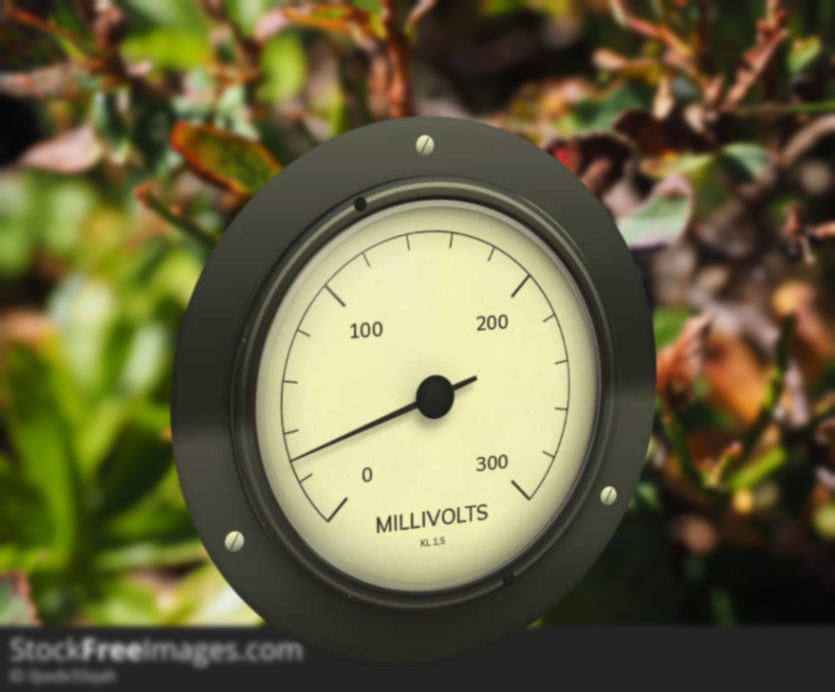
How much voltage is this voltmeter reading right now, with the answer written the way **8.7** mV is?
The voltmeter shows **30** mV
